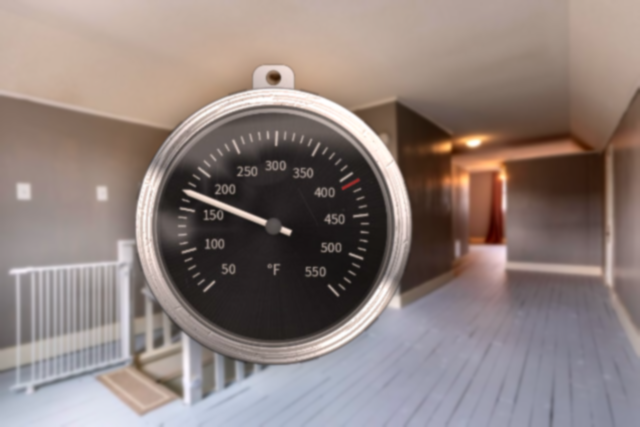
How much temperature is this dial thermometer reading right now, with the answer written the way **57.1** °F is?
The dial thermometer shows **170** °F
